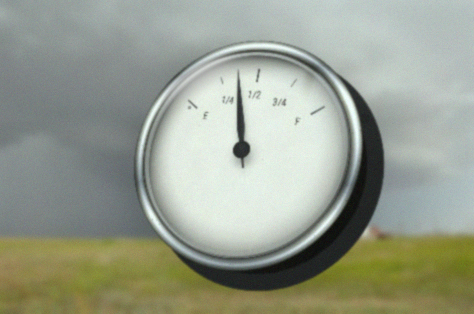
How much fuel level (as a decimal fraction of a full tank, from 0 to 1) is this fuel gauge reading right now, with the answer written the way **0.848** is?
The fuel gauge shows **0.375**
